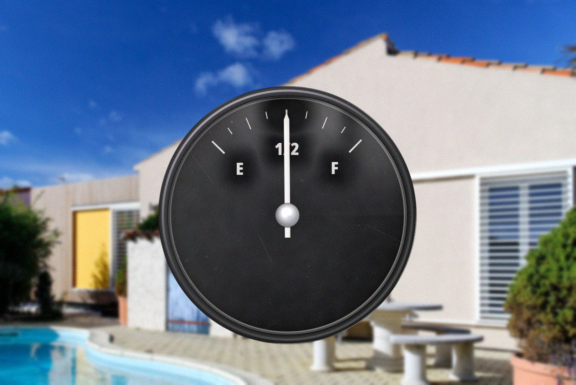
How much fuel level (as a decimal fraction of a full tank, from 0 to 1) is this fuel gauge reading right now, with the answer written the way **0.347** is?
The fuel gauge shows **0.5**
